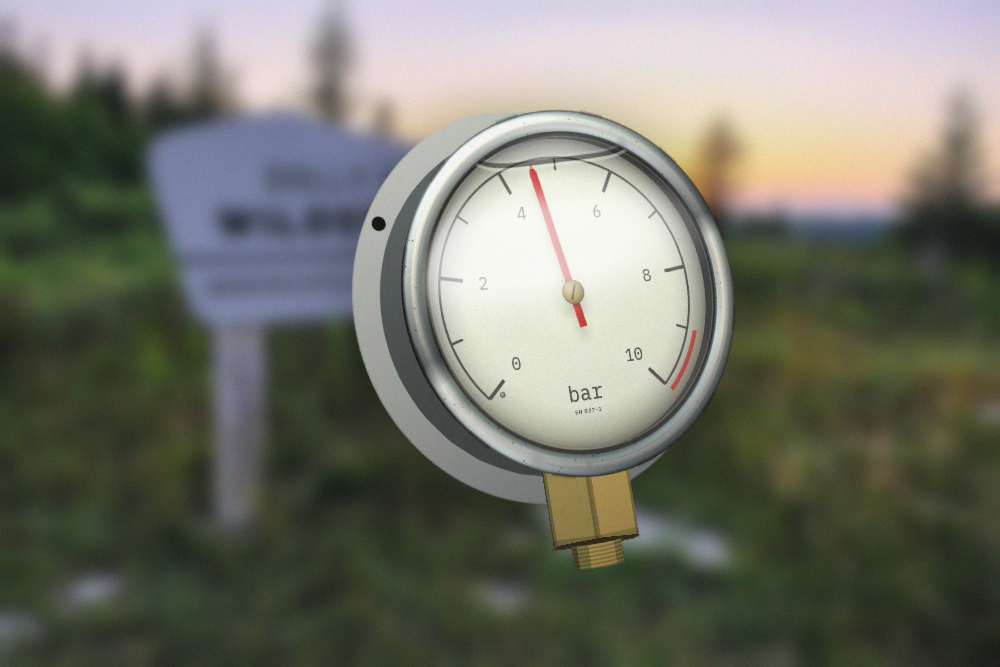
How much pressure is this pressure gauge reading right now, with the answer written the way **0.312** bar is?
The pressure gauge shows **4.5** bar
